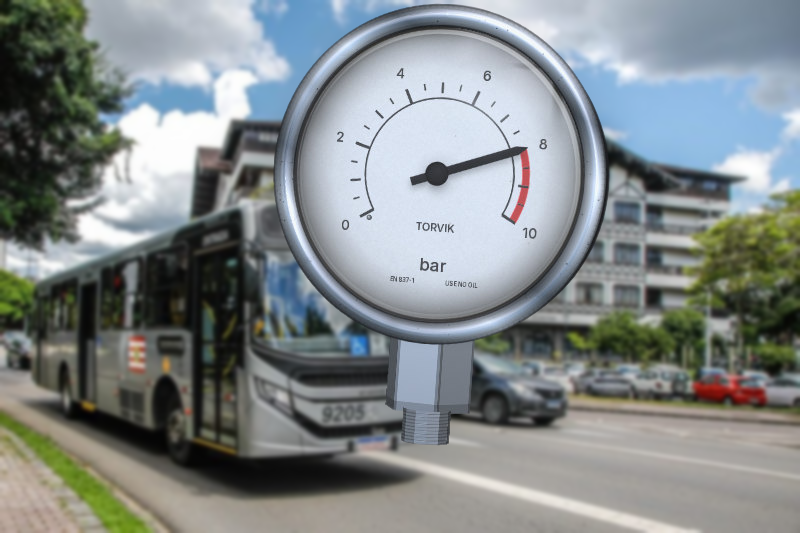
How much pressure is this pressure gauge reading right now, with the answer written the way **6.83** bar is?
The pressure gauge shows **8** bar
